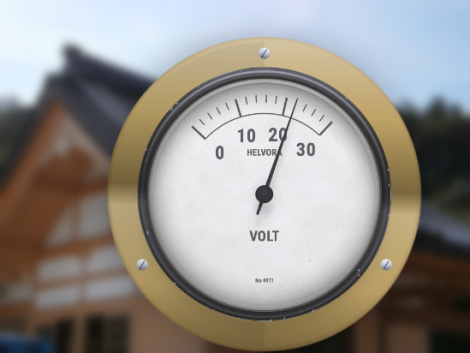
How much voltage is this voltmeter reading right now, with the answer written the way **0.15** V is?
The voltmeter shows **22** V
